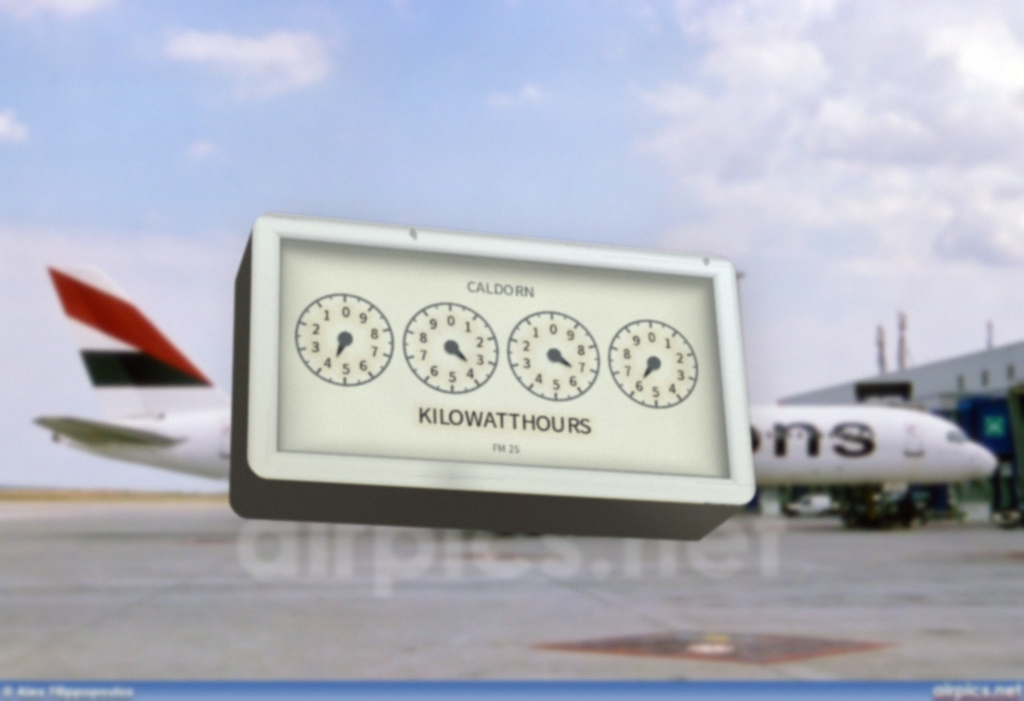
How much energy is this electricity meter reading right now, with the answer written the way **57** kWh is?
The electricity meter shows **4366** kWh
